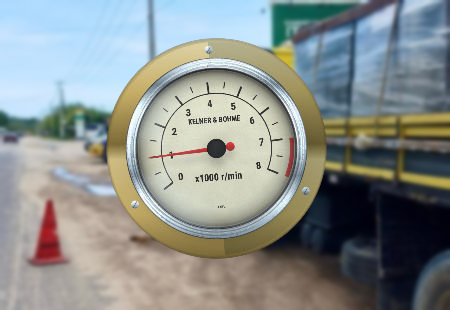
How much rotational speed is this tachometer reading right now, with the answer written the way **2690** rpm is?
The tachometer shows **1000** rpm
